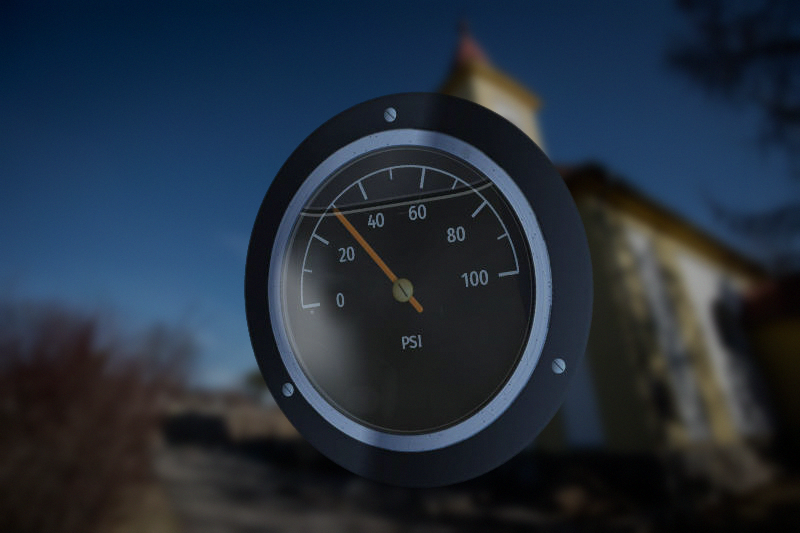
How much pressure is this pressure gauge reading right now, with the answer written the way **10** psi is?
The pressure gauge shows **30** psi
